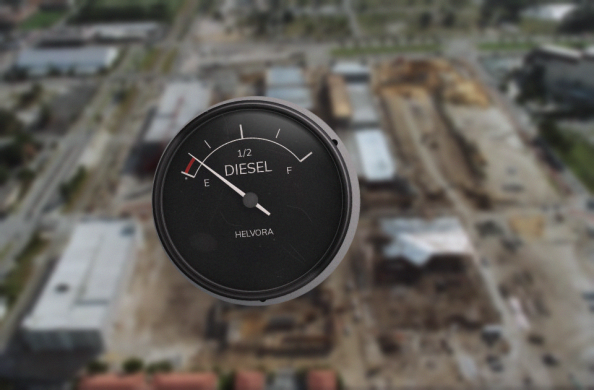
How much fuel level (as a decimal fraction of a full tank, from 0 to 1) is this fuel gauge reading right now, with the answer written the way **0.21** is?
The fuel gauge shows **0.125**
